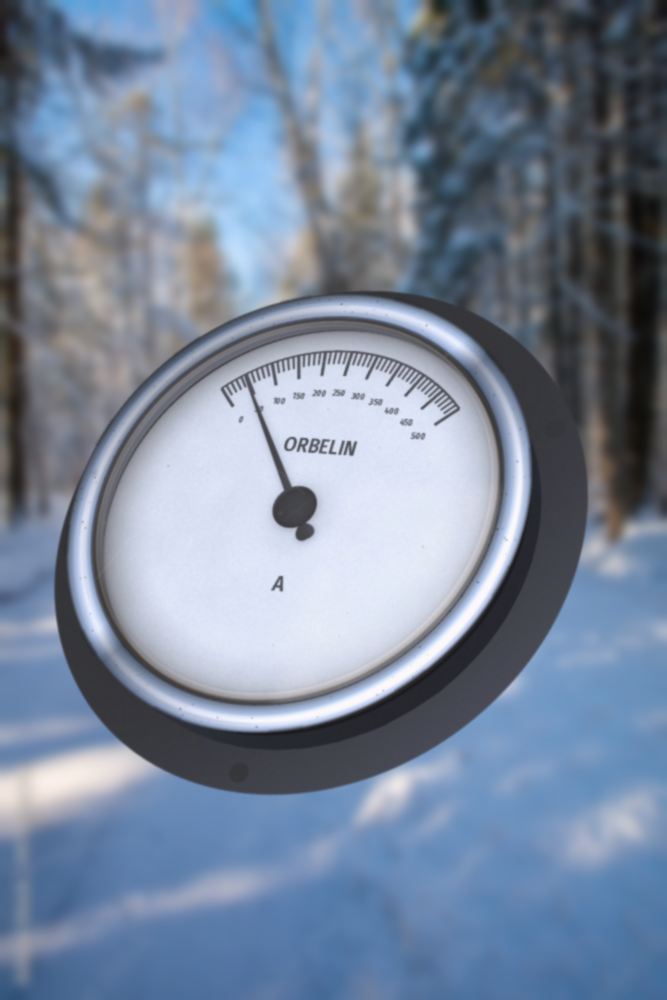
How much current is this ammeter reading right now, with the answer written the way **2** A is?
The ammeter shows **50** A
